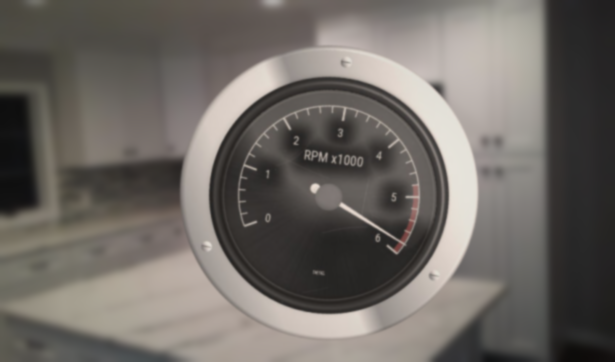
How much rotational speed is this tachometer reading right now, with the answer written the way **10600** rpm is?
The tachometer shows **5800** rpm
